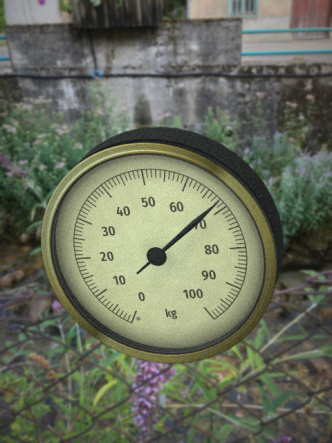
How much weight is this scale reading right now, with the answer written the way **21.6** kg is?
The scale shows **68** kg
